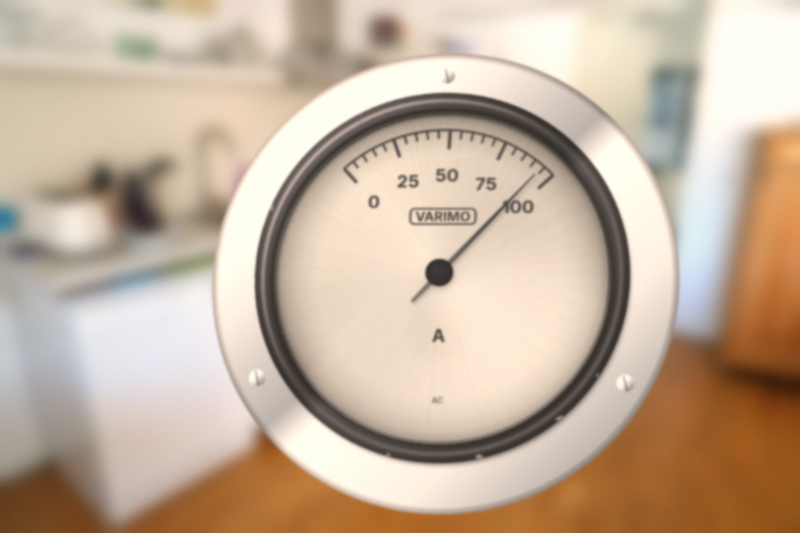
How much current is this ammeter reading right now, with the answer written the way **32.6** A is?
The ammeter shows **95** A
